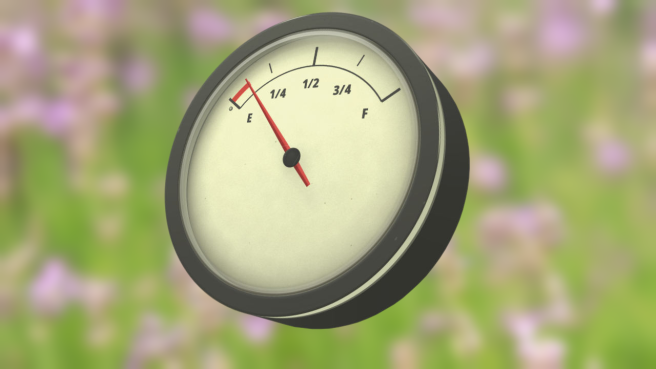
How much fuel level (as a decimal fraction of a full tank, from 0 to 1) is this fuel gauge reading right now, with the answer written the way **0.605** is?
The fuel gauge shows **0.125**
